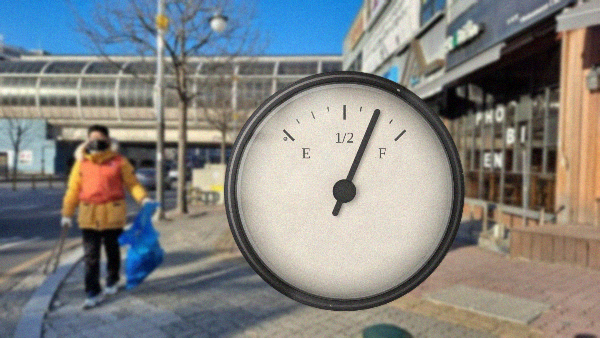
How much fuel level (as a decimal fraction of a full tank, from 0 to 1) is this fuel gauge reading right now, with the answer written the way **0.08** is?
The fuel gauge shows **0.75**
